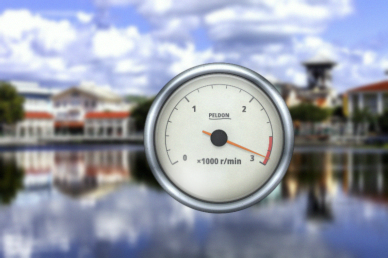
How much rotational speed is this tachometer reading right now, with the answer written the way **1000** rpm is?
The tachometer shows **2900** rpm
